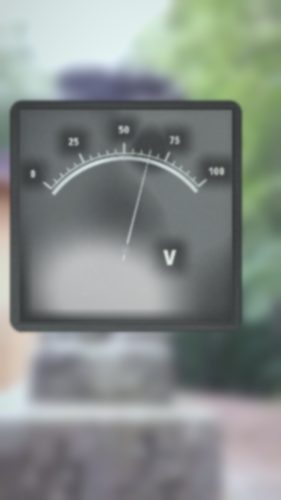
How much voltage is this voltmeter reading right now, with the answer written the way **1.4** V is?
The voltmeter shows **65** V
